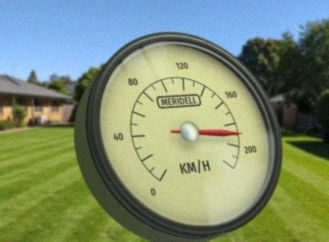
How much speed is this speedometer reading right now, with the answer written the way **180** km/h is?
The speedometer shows **190** km/h
